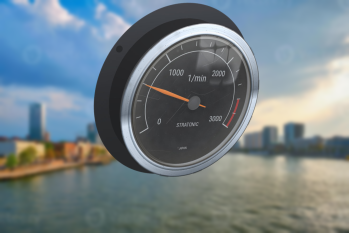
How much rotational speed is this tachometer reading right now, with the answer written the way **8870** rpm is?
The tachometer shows **600** rpm
